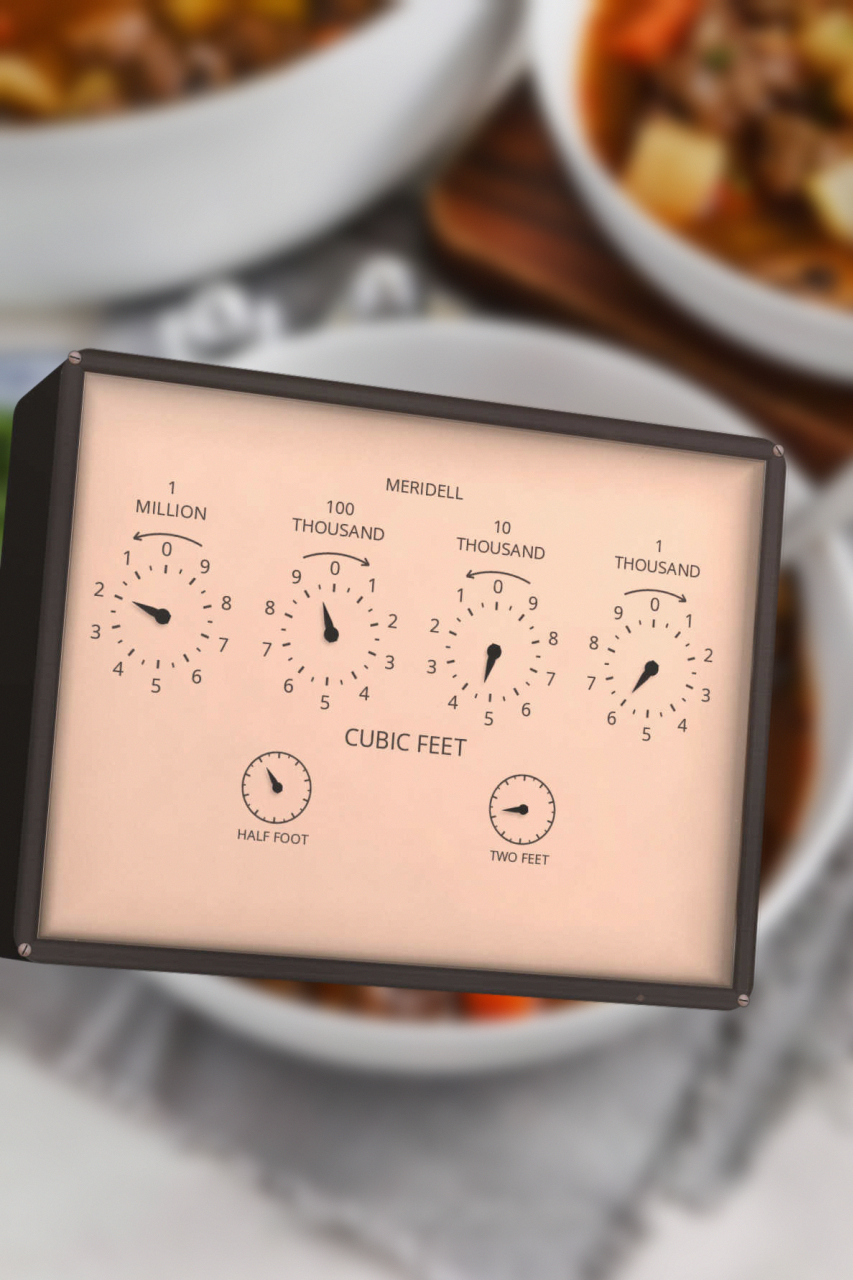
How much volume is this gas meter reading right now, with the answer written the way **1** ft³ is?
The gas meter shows **194600** ft³
